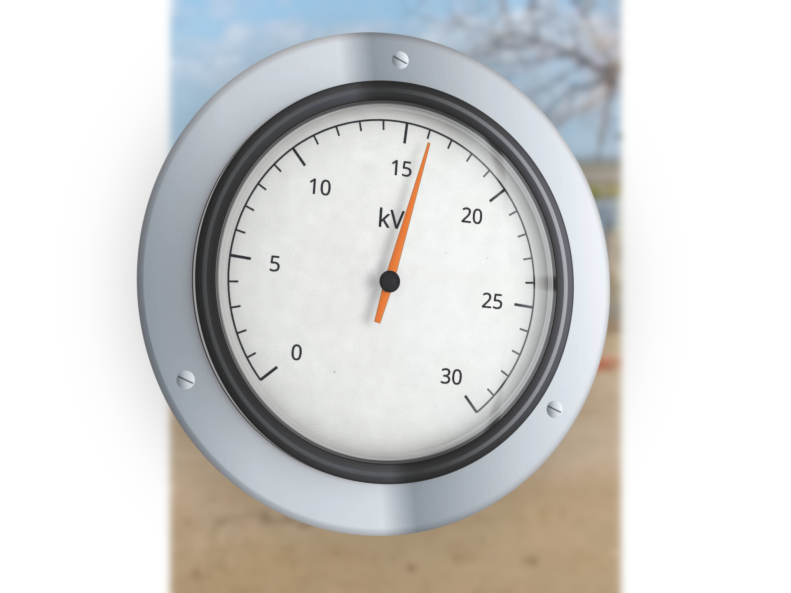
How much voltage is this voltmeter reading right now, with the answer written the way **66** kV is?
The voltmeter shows **16** kV
